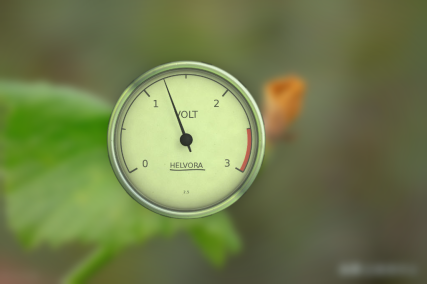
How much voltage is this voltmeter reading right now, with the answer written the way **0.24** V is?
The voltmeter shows **1.25** V
